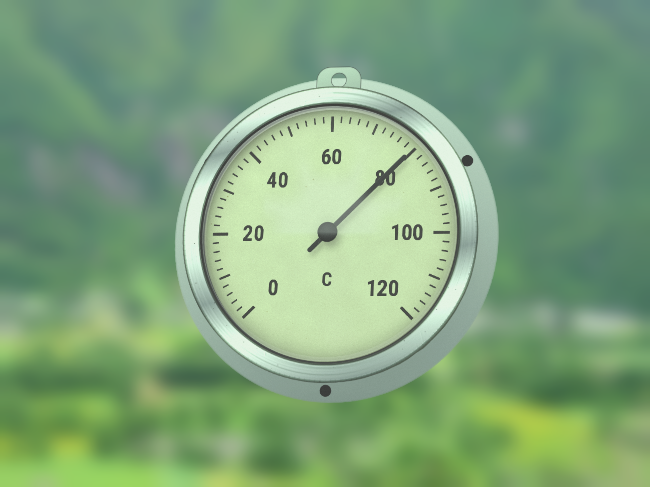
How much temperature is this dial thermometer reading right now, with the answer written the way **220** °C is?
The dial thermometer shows **80** °C
